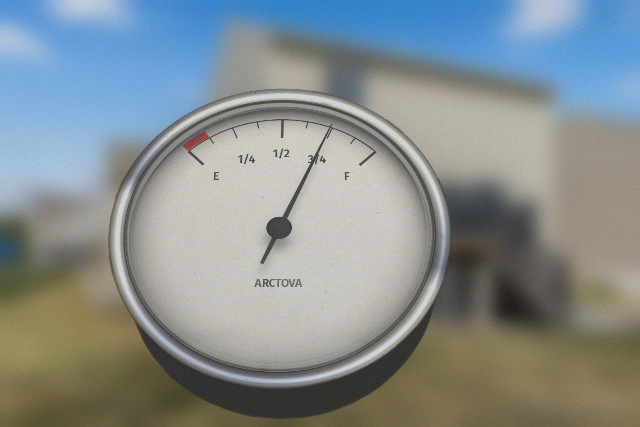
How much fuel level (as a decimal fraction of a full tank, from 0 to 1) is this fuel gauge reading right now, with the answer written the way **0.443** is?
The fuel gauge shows **0.75**
